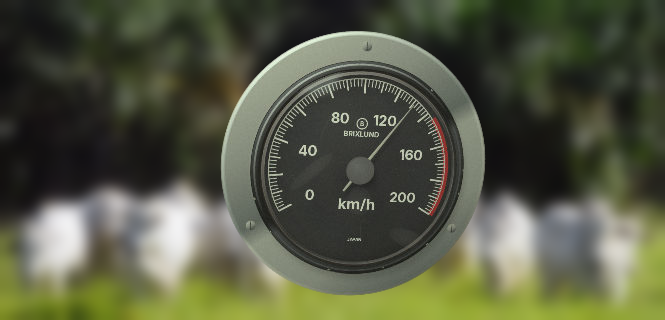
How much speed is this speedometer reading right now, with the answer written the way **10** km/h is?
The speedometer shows **130** km/h
